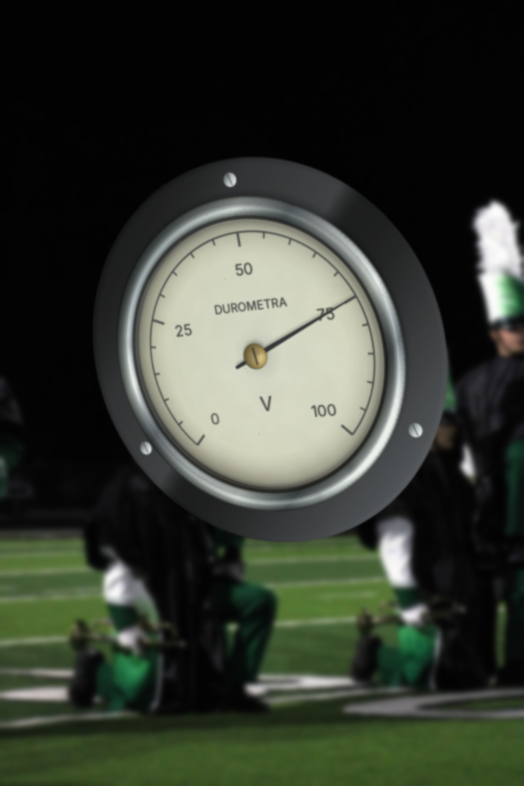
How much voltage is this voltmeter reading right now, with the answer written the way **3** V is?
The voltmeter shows **75** V
